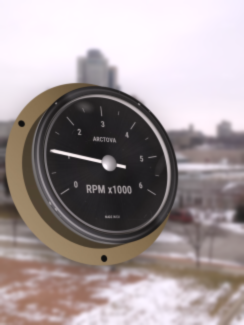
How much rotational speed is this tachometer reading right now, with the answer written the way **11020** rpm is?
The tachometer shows **1000** rpm
